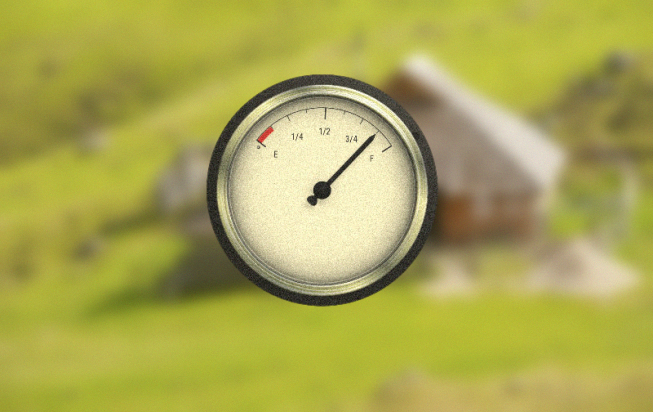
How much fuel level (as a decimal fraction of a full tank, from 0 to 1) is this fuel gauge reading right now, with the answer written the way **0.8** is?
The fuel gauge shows **0.875**
